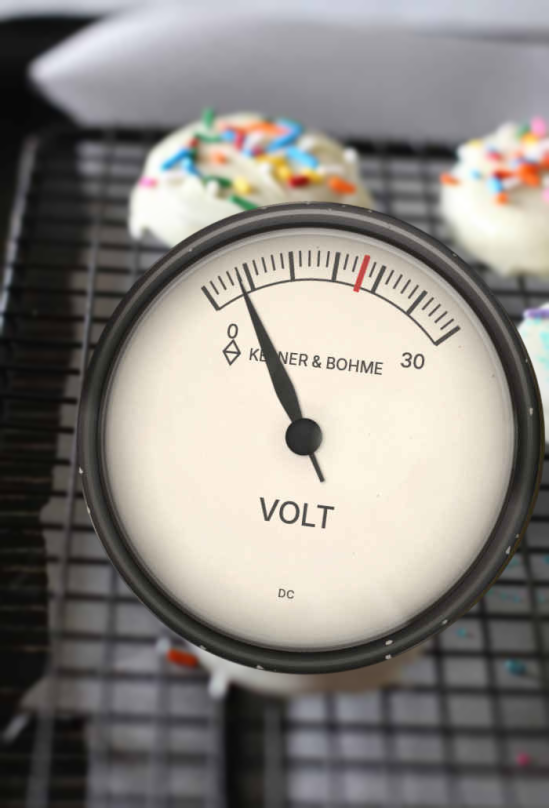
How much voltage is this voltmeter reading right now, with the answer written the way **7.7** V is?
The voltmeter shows **4** V
